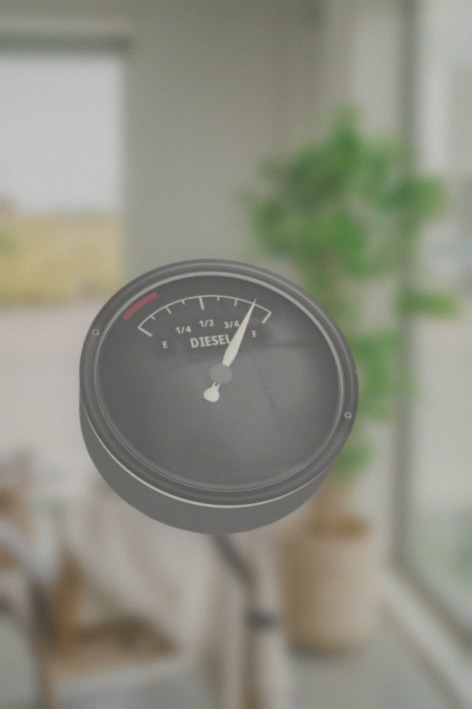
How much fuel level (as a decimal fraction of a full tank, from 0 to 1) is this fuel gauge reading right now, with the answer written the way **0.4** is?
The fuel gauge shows **0.875**
